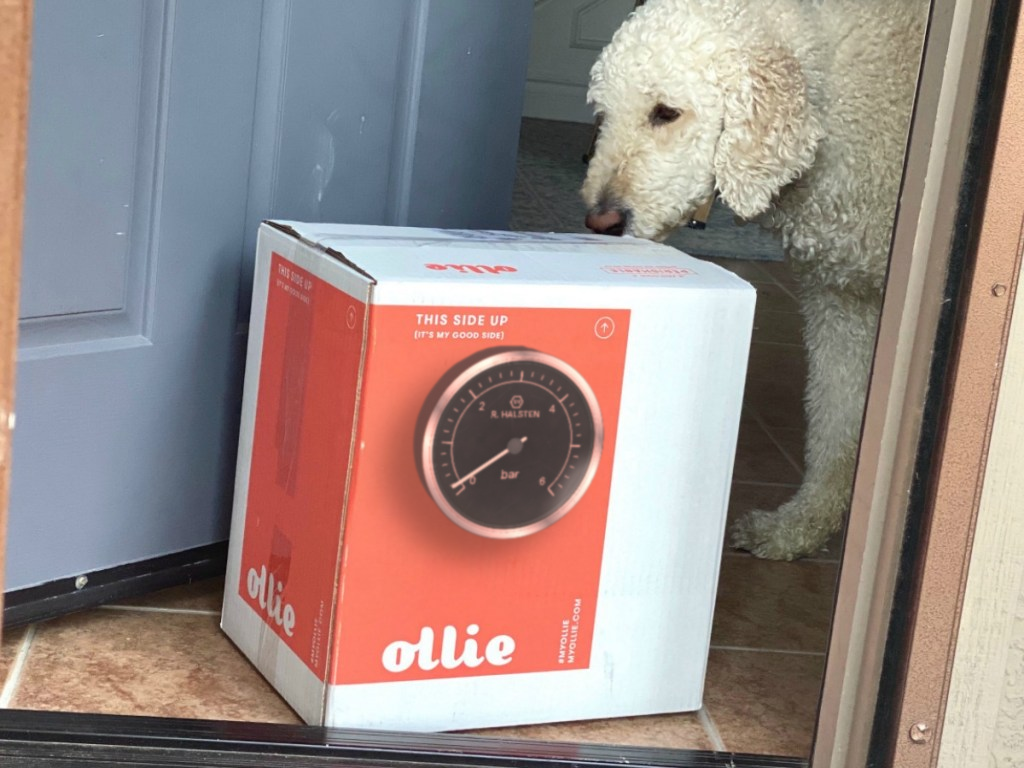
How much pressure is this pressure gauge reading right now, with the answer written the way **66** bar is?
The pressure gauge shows **0.2** bar
